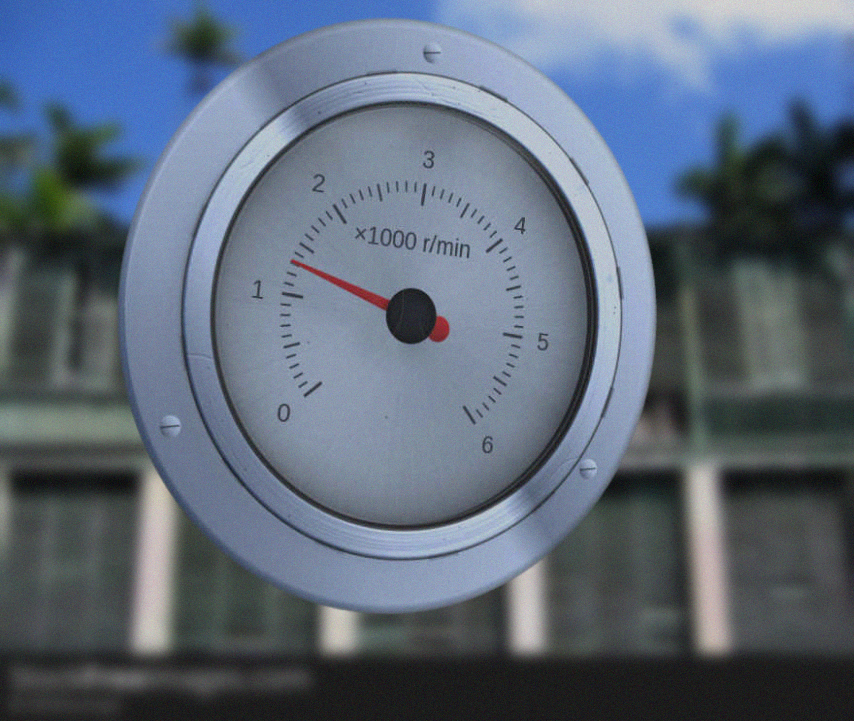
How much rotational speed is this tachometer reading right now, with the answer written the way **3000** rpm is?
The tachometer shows **1300** rpm
